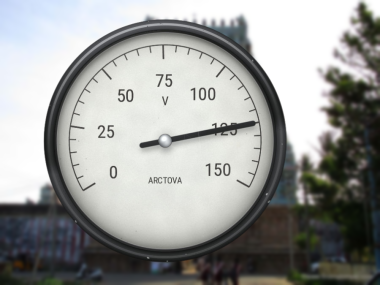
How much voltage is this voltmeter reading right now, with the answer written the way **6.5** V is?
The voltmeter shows **125** V
